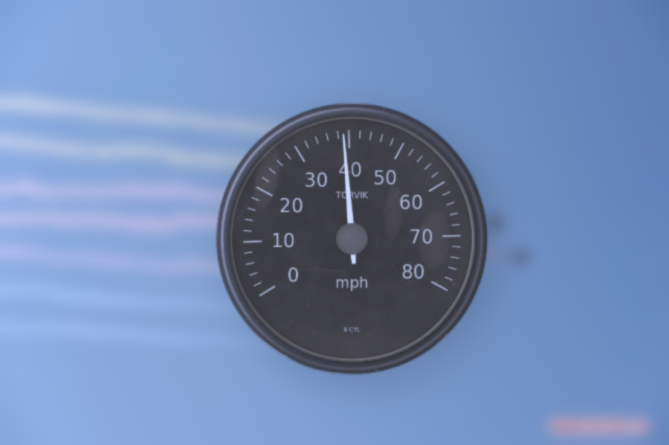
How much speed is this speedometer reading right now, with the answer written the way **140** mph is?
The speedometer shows **39** mph
